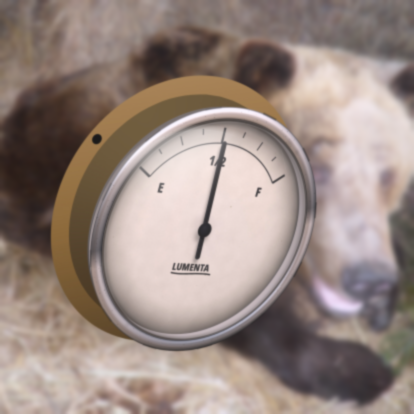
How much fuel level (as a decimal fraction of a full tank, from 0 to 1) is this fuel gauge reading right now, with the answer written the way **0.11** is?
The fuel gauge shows **0.5**
